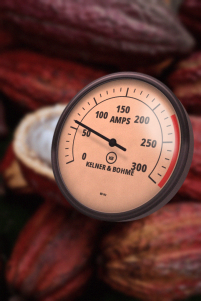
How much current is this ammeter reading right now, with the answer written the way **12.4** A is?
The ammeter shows **60** A
